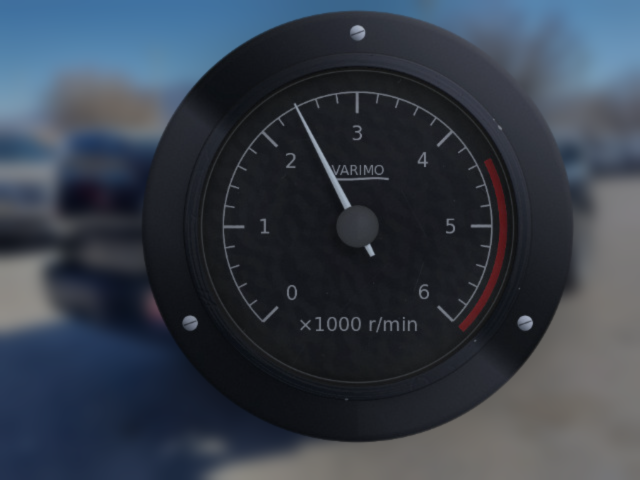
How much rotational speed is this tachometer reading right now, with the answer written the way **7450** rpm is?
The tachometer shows **2400** rpm
